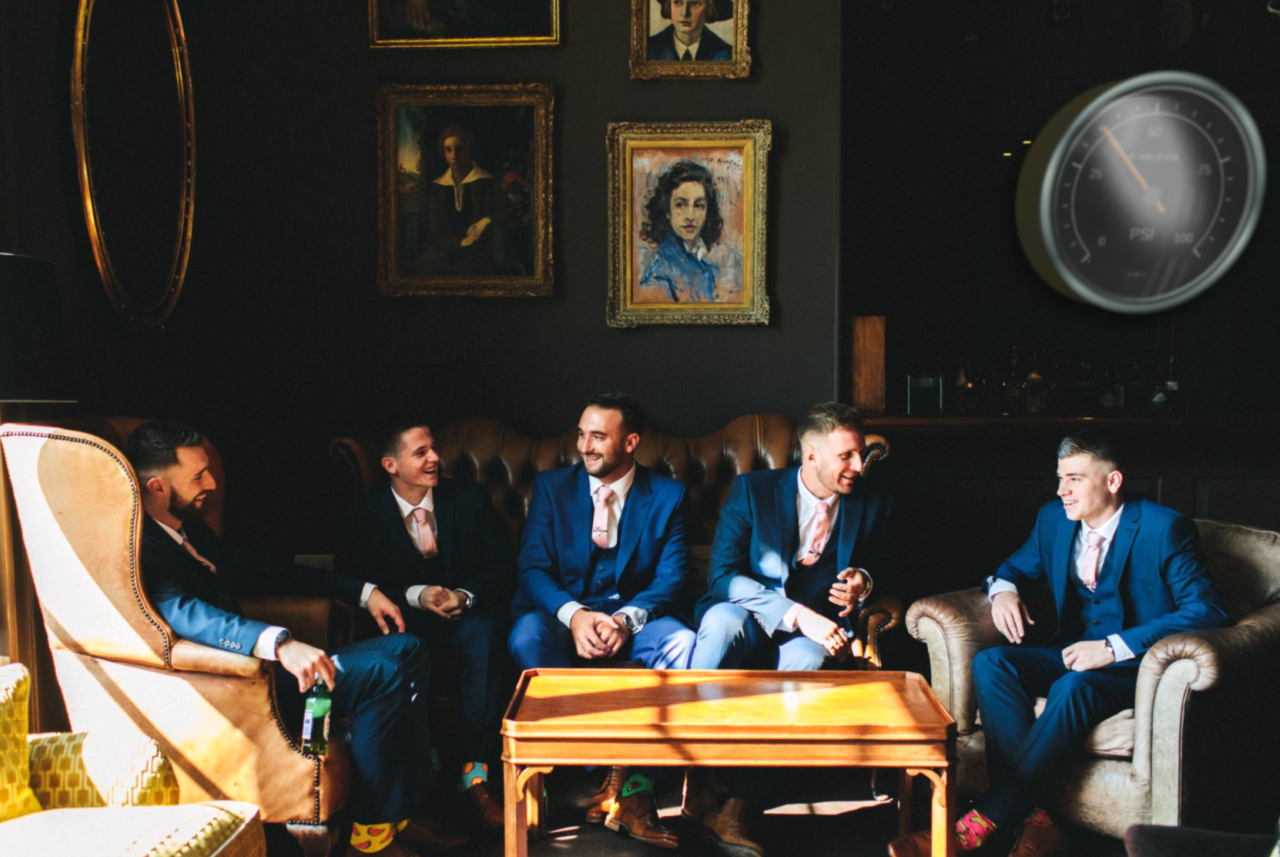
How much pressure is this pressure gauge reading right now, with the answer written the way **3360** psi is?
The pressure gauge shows **35** psi
